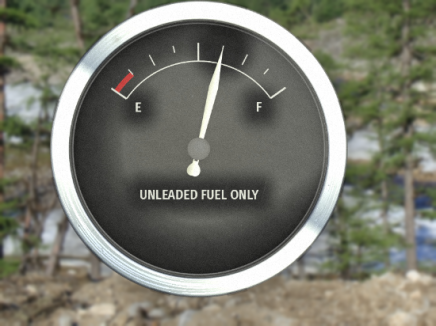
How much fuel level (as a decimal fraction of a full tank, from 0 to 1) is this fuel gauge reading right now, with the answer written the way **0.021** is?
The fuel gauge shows **0.625**
